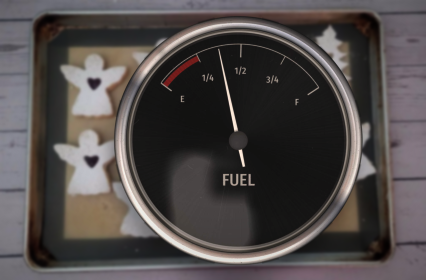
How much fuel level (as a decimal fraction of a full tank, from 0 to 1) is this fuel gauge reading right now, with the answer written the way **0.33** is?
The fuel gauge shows **0.375**
